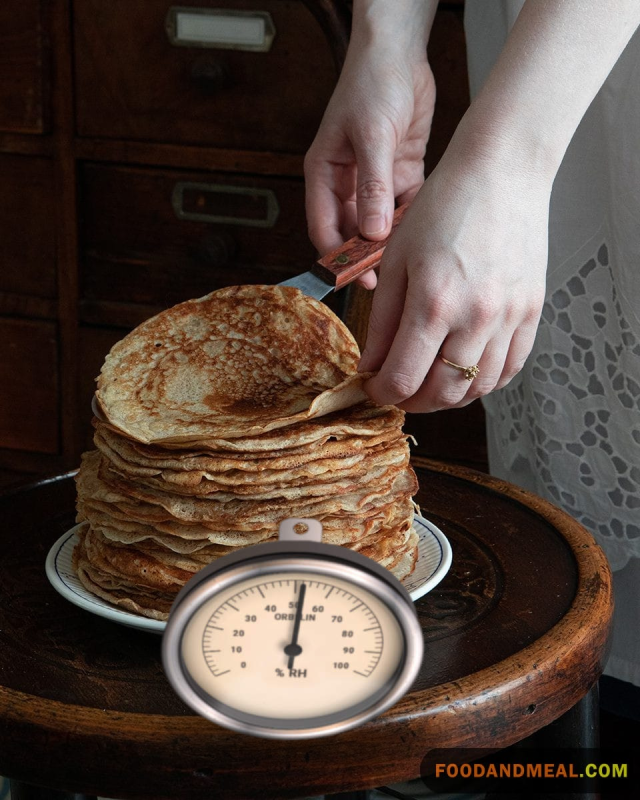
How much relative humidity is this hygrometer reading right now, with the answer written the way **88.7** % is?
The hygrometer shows **52** %
